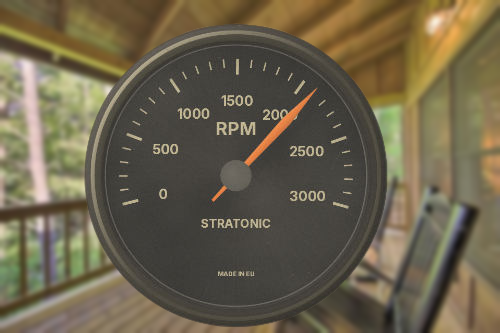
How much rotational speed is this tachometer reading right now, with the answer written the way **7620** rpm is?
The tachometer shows **2100** rpm
